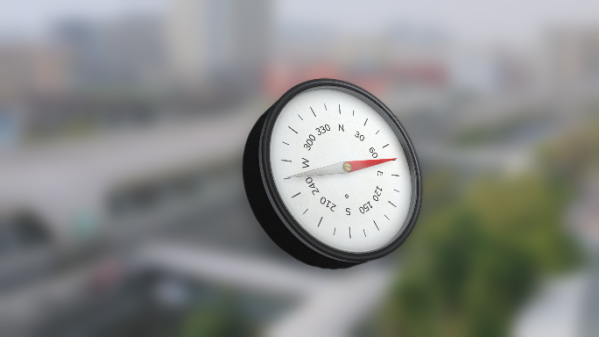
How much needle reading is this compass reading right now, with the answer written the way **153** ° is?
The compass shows **75** °
